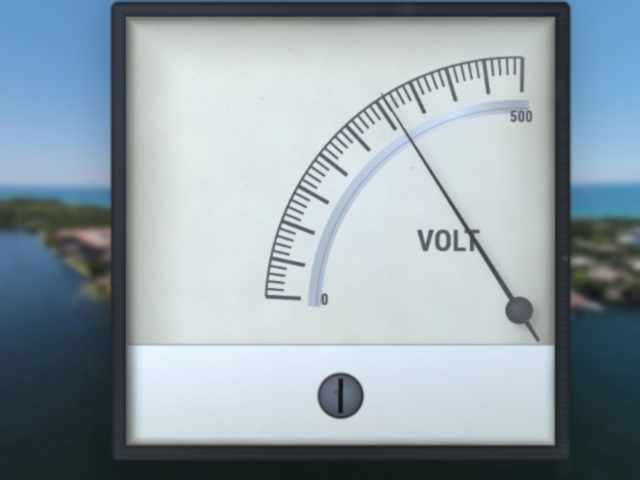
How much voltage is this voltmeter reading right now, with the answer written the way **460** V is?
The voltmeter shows **310** V
